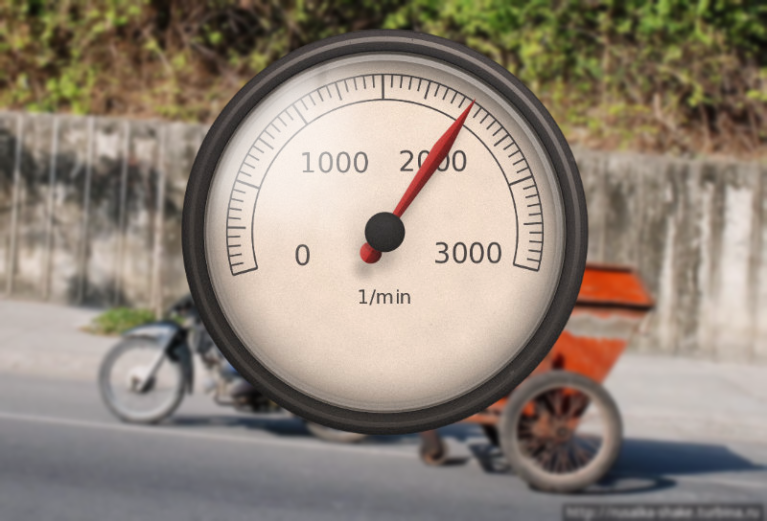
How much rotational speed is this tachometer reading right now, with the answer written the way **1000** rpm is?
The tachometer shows **2000** rpm
